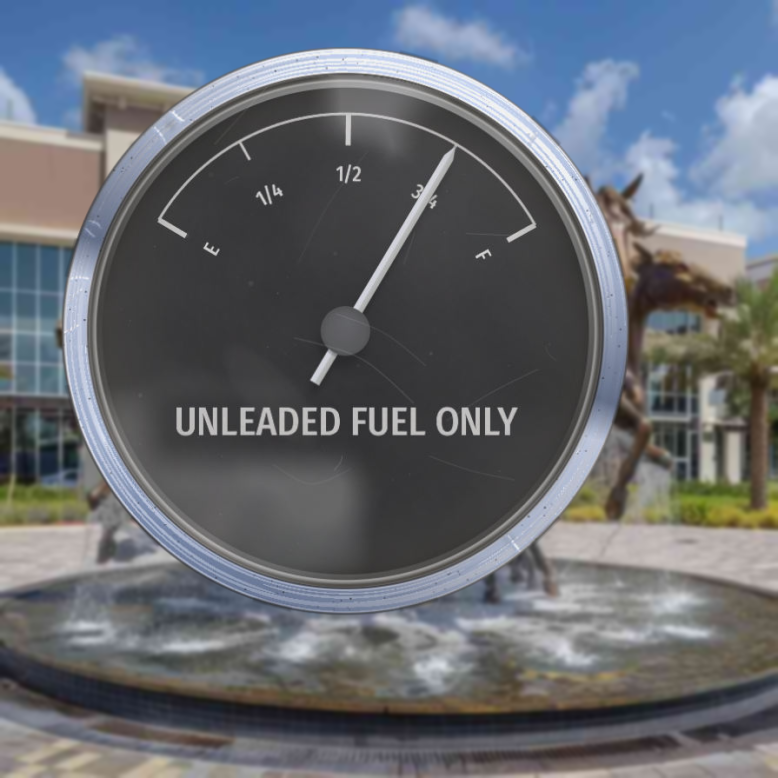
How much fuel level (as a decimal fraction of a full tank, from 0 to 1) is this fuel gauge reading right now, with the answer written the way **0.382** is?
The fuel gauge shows **0.75**
